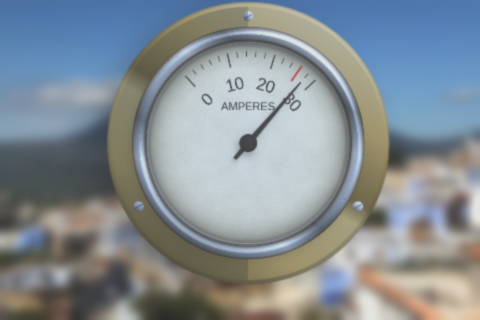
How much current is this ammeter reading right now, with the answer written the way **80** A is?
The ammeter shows **28** A
